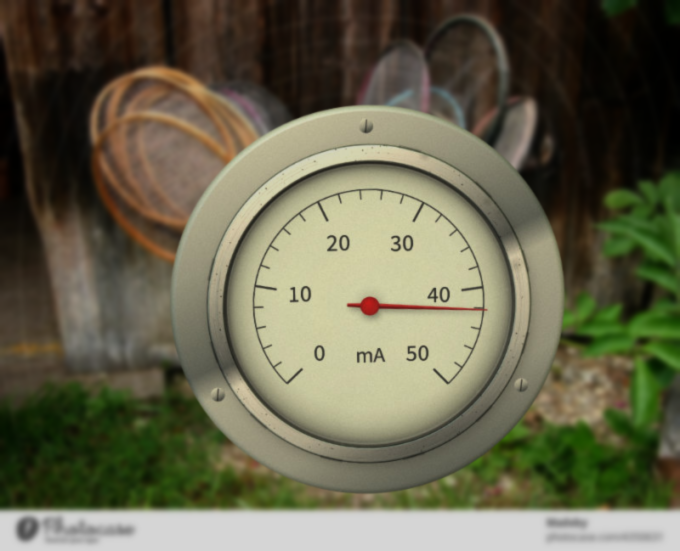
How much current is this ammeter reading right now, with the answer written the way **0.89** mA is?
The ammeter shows **42** mA
